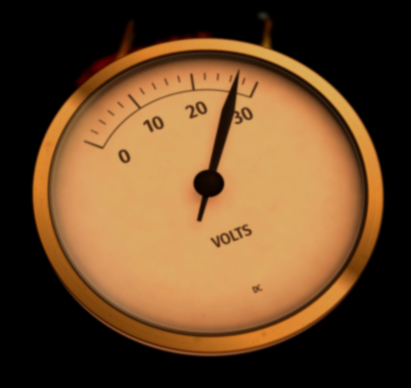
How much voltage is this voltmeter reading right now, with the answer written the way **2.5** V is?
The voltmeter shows **27** V
